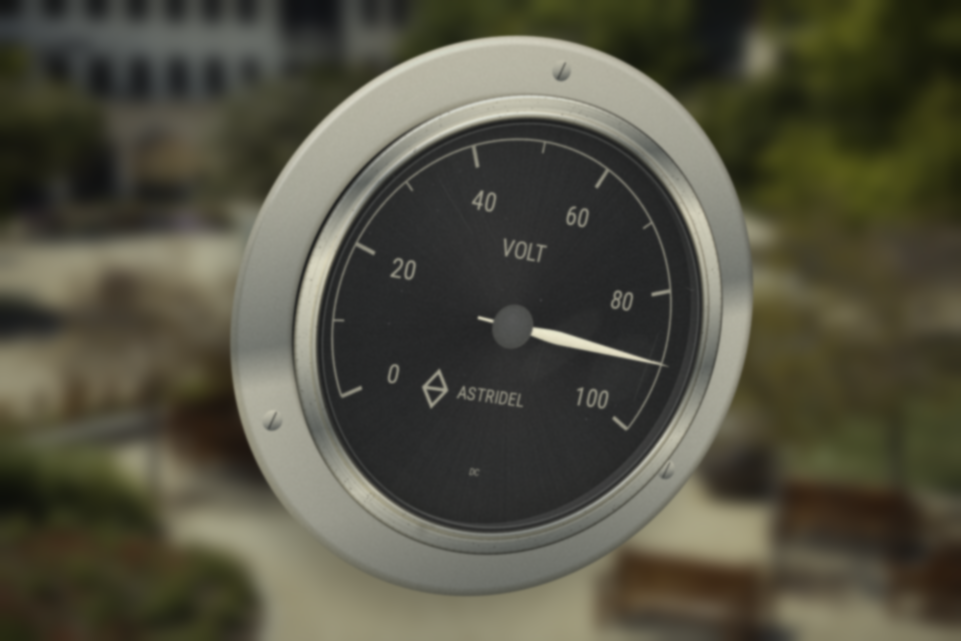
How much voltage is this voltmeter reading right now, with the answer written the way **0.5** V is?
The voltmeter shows **90** V
